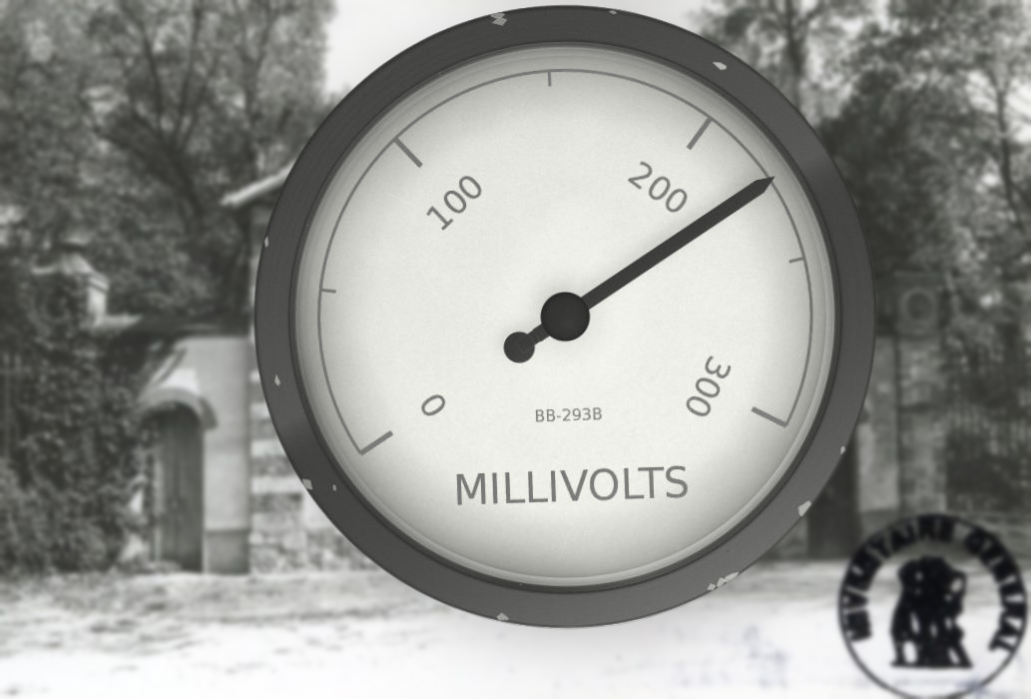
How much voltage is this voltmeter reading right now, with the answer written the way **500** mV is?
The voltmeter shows **225** mV
